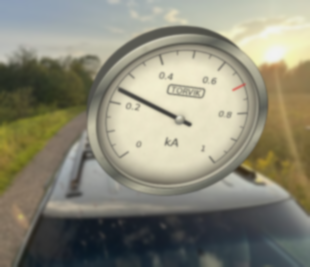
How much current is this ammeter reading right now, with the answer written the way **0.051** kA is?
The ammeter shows **0.25** kA
